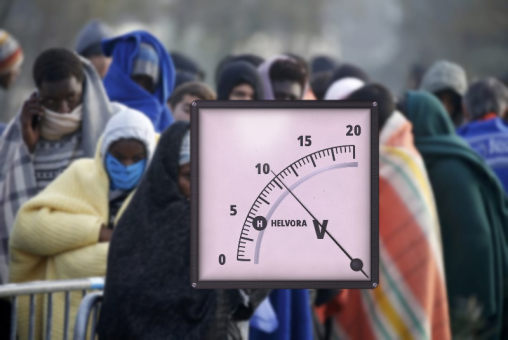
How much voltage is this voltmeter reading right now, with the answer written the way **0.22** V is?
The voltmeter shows **10.5** V
